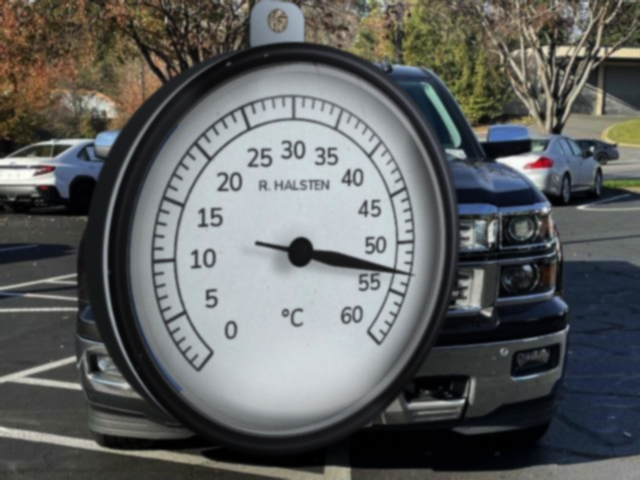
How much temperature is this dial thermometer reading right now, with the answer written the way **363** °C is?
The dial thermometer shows **53** °C
